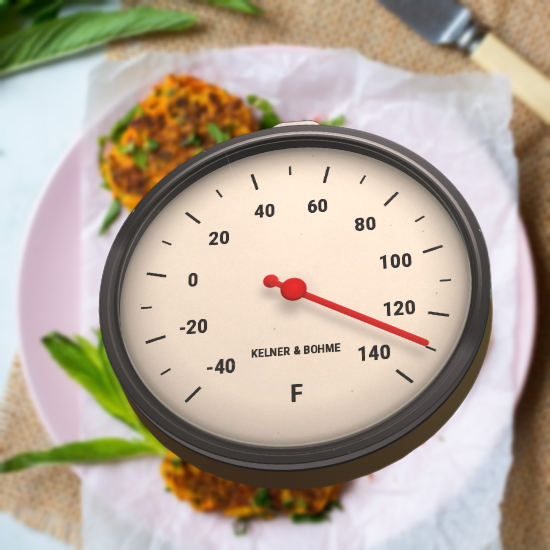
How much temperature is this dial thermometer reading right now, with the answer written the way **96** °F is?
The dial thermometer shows **130** °F
